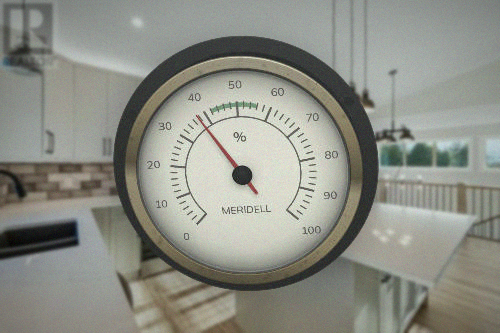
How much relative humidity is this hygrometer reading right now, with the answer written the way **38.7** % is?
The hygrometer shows **38** %
